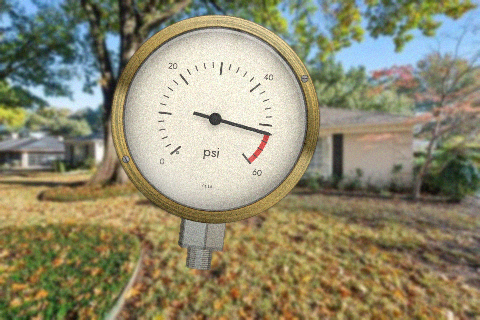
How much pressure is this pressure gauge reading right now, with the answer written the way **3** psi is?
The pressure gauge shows **52** psi
